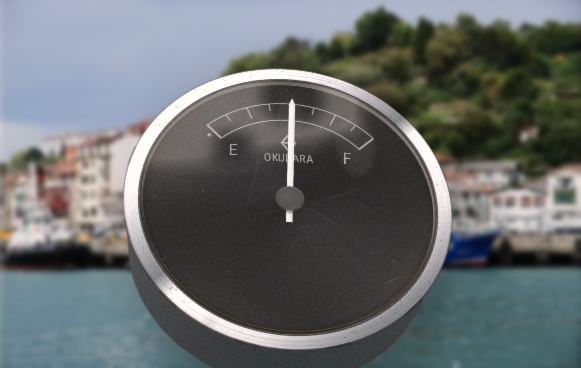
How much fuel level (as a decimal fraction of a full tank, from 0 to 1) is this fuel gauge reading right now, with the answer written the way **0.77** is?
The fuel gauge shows **0.5**
